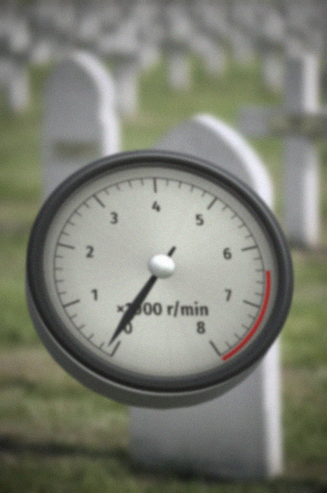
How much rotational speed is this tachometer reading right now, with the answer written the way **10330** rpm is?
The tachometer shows **100** rpm
